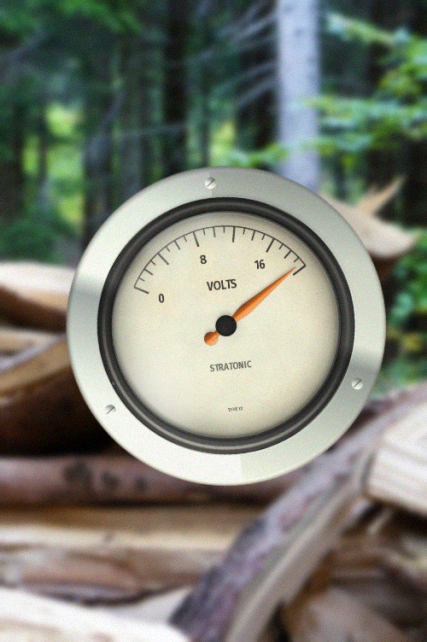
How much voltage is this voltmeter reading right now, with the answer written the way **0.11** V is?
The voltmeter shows **19.5** V
